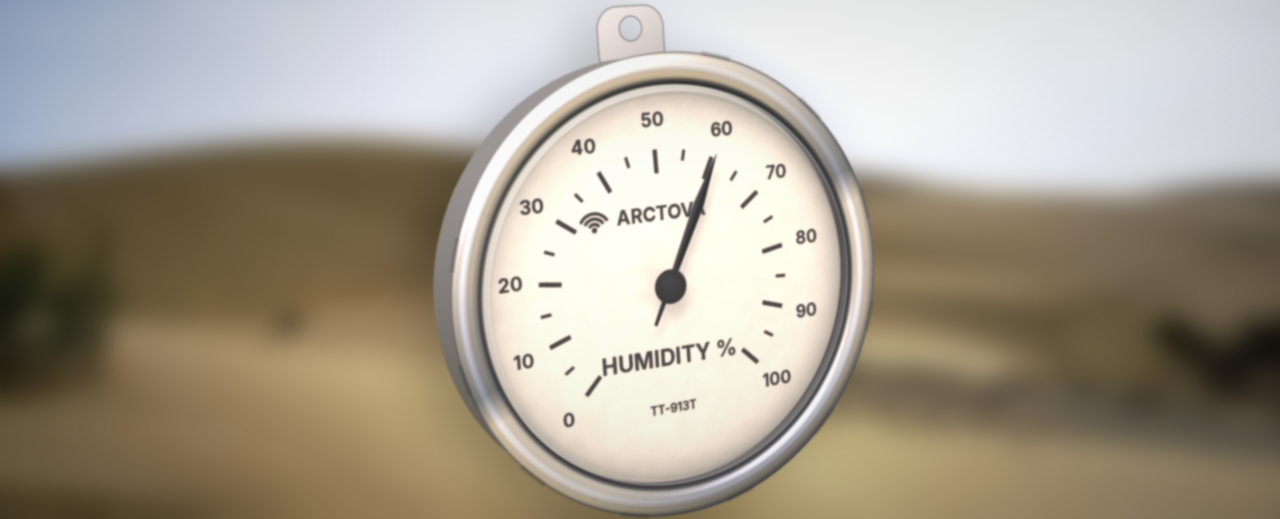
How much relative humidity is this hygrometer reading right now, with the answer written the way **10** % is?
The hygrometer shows **60** %
